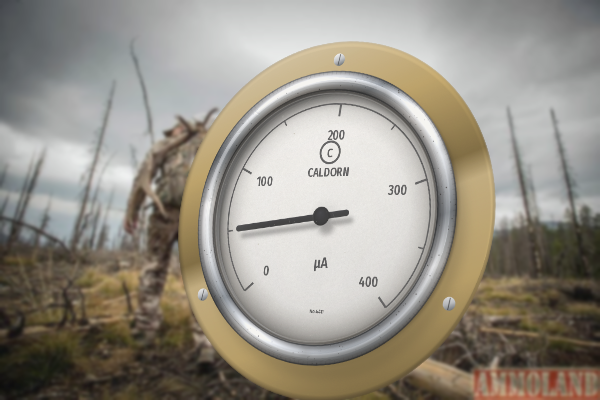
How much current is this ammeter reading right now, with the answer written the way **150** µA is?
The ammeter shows **50** µA
